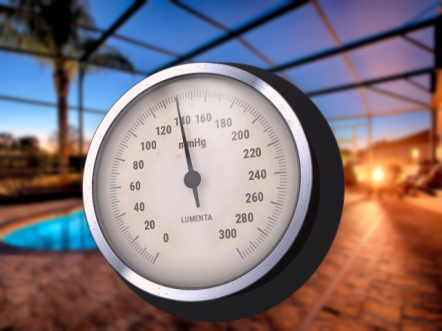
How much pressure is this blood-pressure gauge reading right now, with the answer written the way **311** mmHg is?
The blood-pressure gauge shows **140** mmHg
